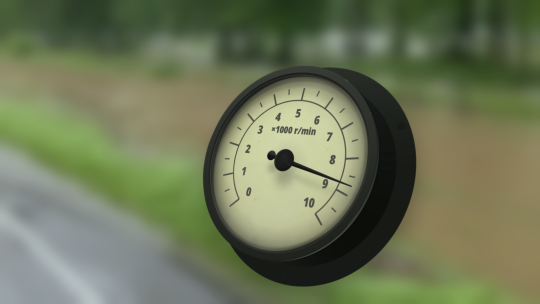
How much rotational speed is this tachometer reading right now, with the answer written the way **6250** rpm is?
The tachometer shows **8750** rpm
